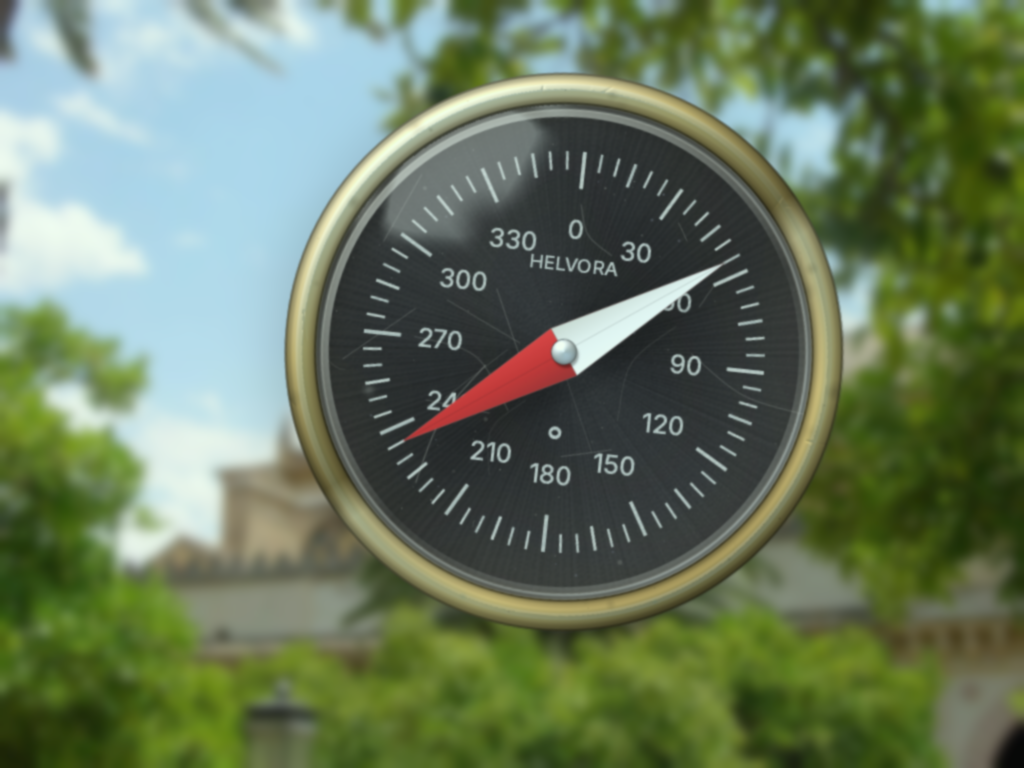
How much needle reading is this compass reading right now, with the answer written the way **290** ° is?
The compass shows **235** °
